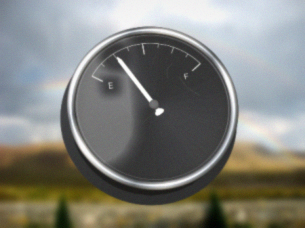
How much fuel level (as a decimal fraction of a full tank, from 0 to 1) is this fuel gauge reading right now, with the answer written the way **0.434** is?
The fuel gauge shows **0.25**
